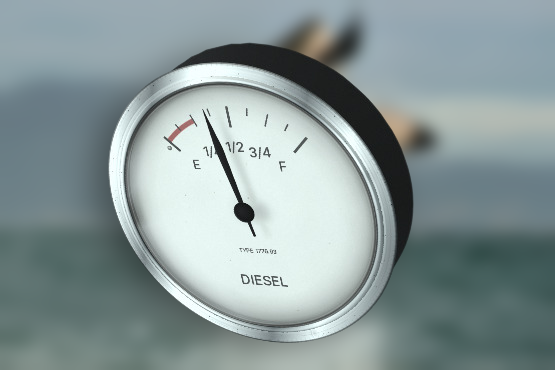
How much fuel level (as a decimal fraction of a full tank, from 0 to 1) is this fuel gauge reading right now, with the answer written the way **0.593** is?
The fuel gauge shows **0.375**
